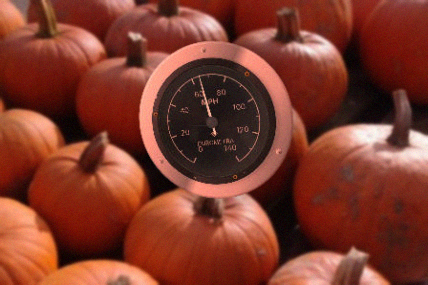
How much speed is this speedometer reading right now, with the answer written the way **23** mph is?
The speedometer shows **65** mph
